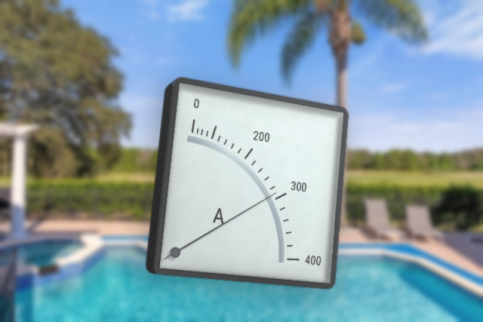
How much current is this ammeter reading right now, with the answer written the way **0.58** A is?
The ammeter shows **290** A
